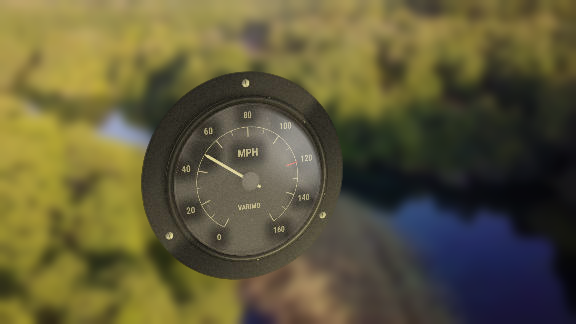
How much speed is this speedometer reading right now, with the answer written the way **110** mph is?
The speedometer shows **50** mph
